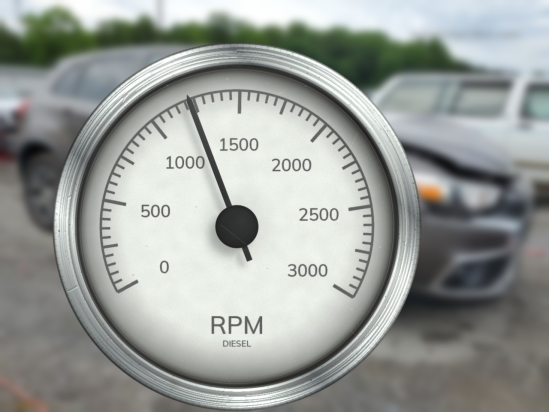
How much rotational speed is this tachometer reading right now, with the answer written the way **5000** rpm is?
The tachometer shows **1225** rpm
